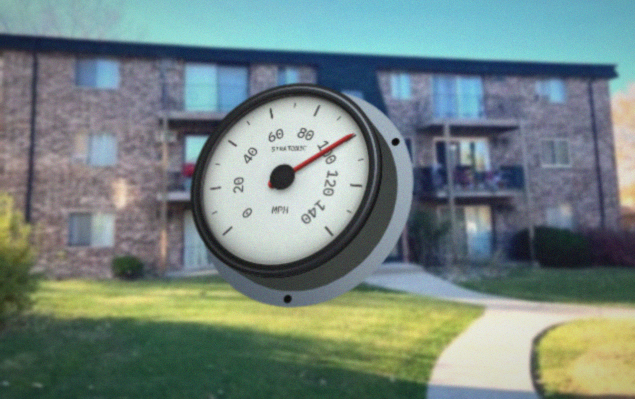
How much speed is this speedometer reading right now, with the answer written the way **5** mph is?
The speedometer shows **100** mph
